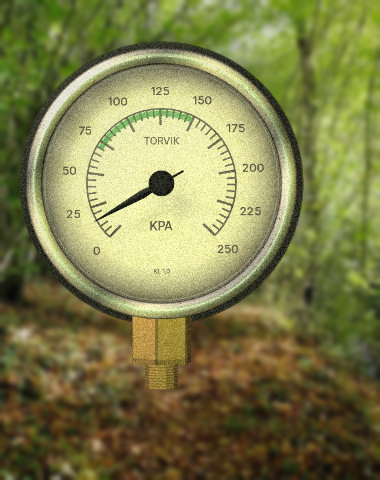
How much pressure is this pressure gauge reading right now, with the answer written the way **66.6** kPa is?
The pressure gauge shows **15** kPa
